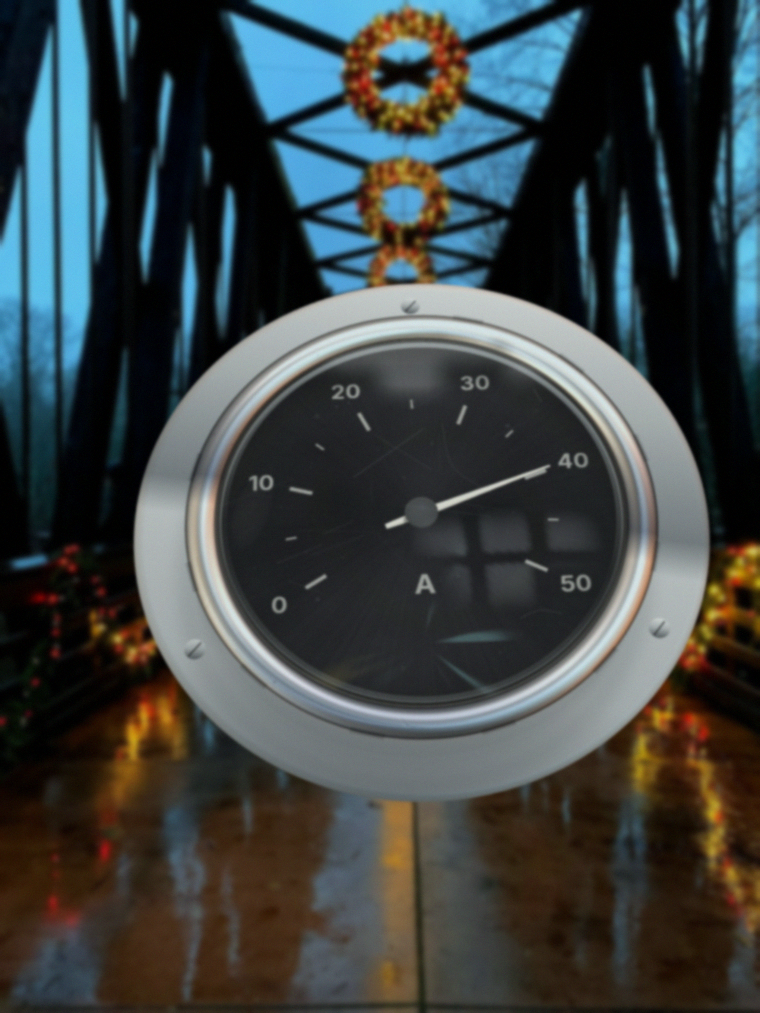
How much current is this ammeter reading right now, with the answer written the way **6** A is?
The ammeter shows **40** A
